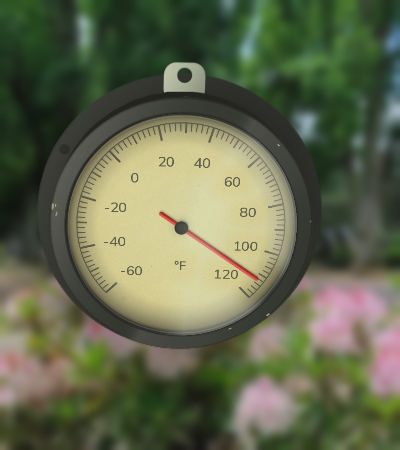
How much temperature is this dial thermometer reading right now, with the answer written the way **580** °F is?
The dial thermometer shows **112** °F
